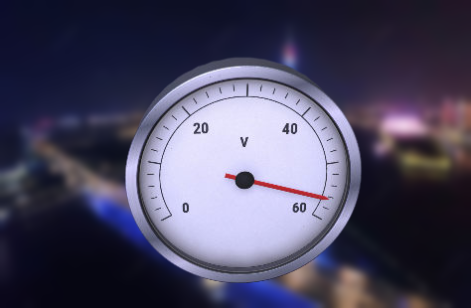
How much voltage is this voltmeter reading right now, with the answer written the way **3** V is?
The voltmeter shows **56** V
